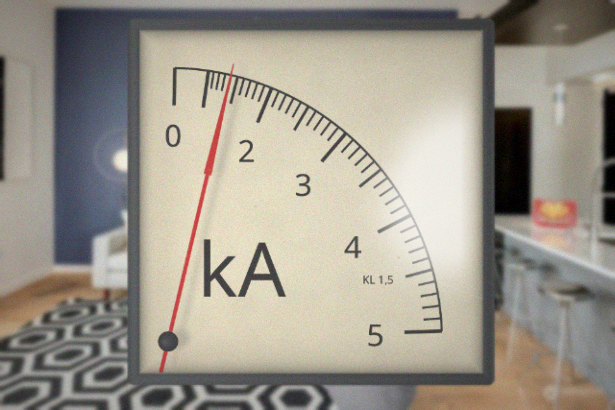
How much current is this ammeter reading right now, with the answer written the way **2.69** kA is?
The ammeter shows **1.4** kA
